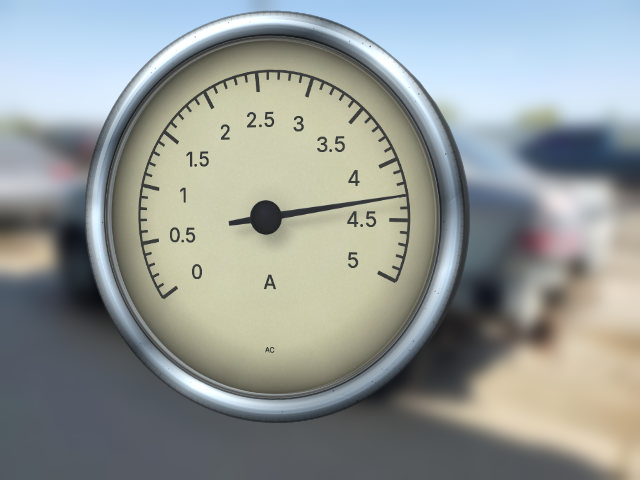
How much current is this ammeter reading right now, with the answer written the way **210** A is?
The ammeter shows **4.3** A
